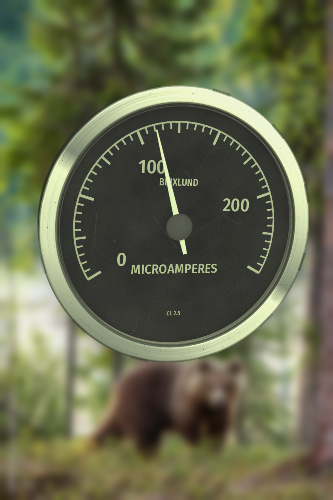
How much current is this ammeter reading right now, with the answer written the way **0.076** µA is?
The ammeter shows **110** µA
